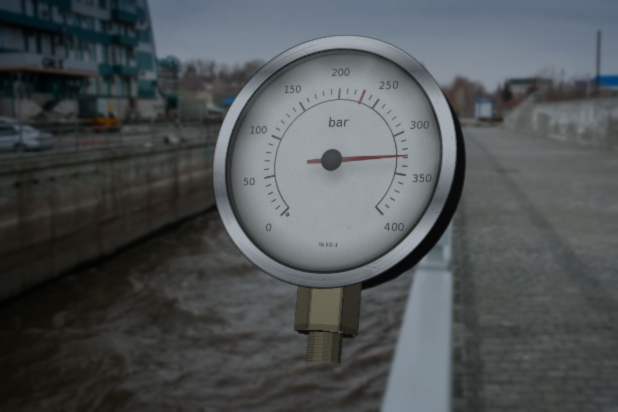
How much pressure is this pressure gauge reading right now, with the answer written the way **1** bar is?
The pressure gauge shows **330** bar
